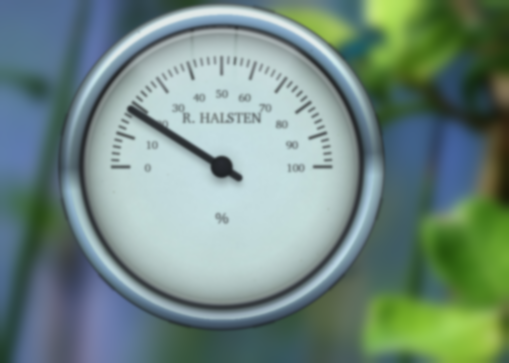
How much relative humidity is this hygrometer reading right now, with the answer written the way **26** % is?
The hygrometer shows **18** %
